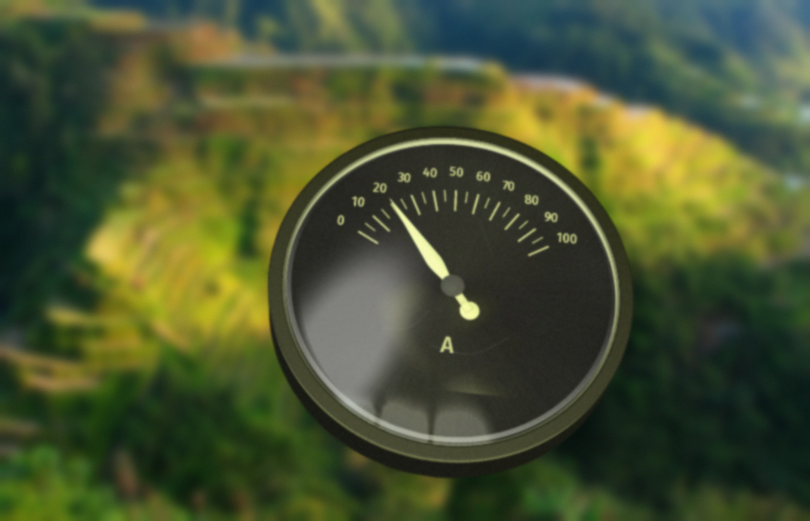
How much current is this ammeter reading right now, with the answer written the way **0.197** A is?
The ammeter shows **20** A
